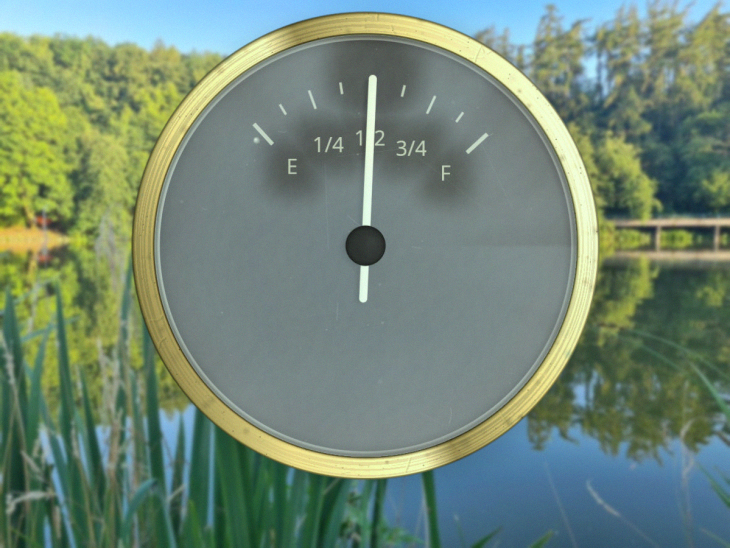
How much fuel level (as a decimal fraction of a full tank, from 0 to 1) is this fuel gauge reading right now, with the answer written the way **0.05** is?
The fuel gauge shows **0.5**
